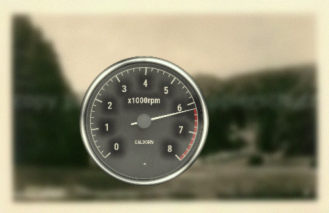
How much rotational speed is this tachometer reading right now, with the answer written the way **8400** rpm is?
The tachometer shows **6200** rpm
